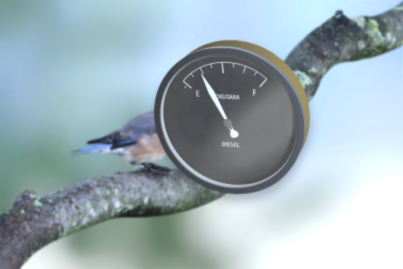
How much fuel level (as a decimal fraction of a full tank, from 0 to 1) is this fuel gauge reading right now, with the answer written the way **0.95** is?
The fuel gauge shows **0.25**
